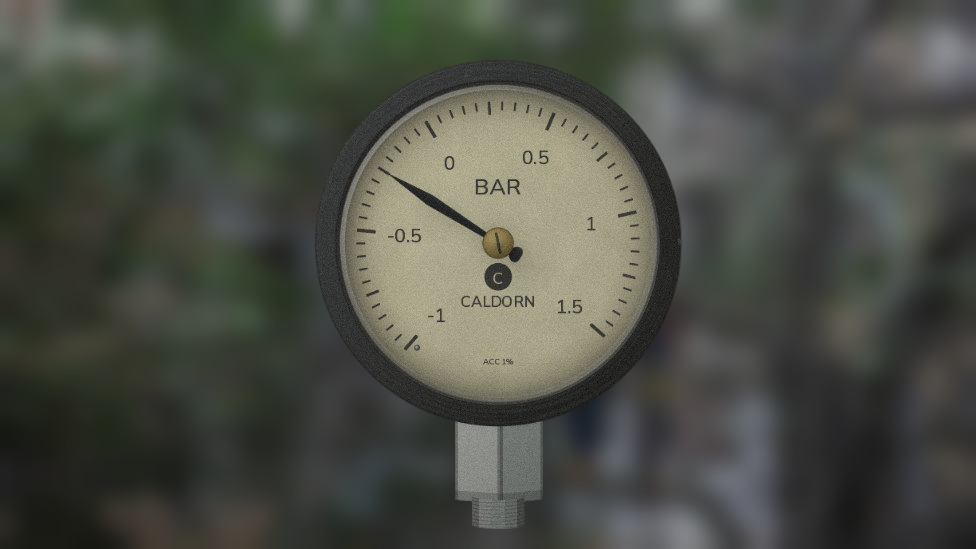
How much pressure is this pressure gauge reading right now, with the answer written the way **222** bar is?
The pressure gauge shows **-0.25** bar
